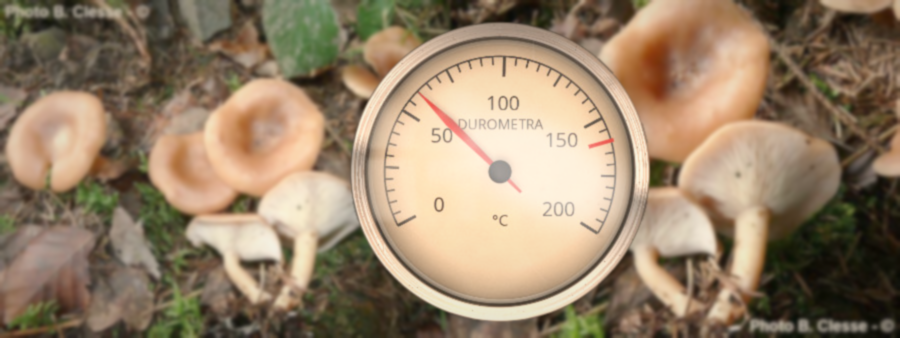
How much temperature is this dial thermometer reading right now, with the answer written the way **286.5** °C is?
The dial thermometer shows **60** °C
